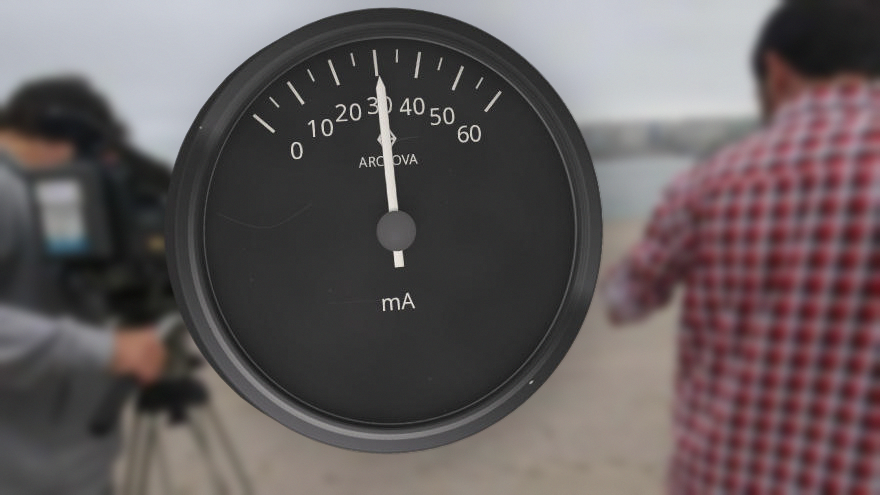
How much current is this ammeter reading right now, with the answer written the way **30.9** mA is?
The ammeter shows **30** mA
